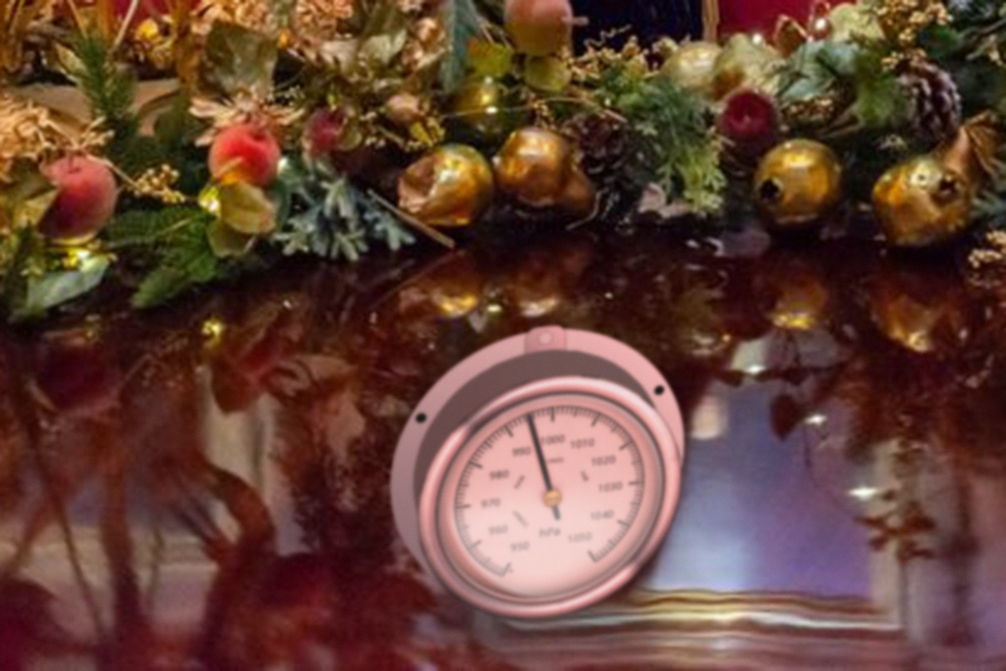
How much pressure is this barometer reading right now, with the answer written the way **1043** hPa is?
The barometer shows **995** hPa
